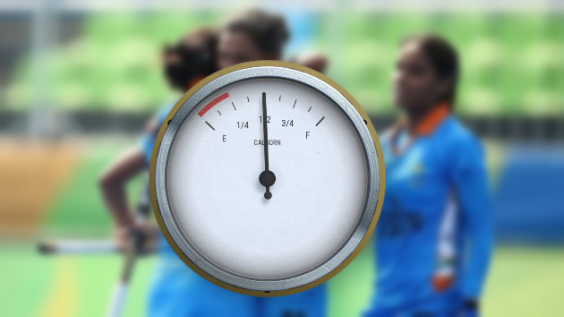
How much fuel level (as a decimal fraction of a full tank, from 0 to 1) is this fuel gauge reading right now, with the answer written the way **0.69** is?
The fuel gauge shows **0.5**
